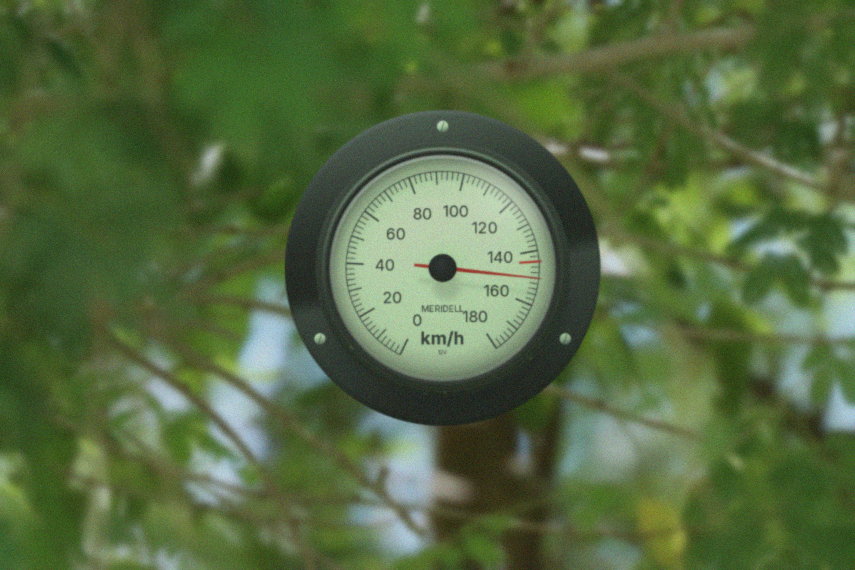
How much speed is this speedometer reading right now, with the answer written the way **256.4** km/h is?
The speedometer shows **150** km/h
